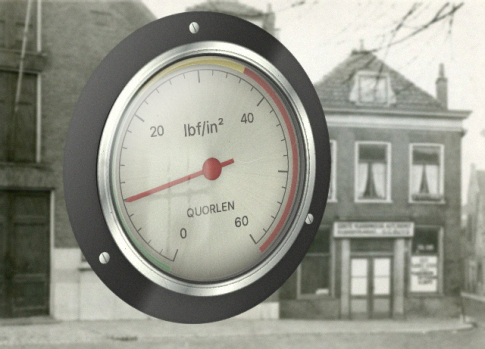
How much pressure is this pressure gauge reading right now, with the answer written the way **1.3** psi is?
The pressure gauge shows **10** psi
